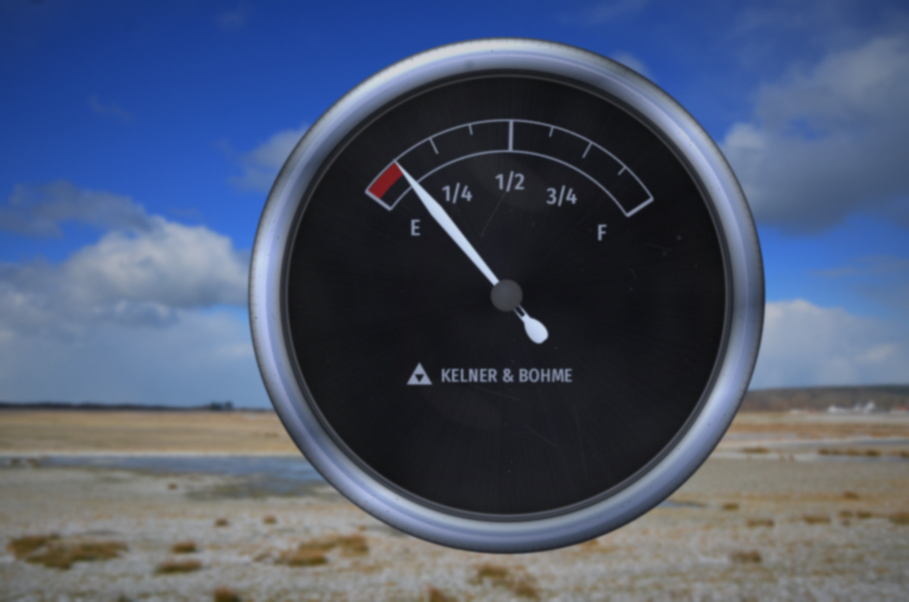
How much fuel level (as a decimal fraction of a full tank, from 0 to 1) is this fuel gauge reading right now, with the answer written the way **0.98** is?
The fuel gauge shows **0.125**
